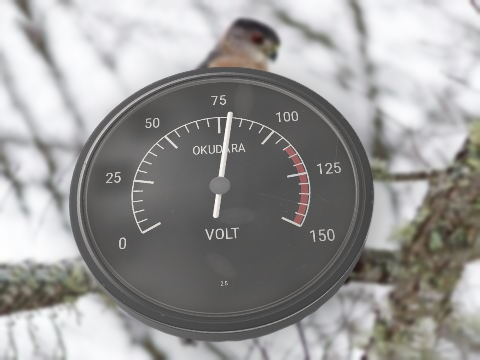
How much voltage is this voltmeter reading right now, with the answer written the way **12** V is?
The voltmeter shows **80** V
